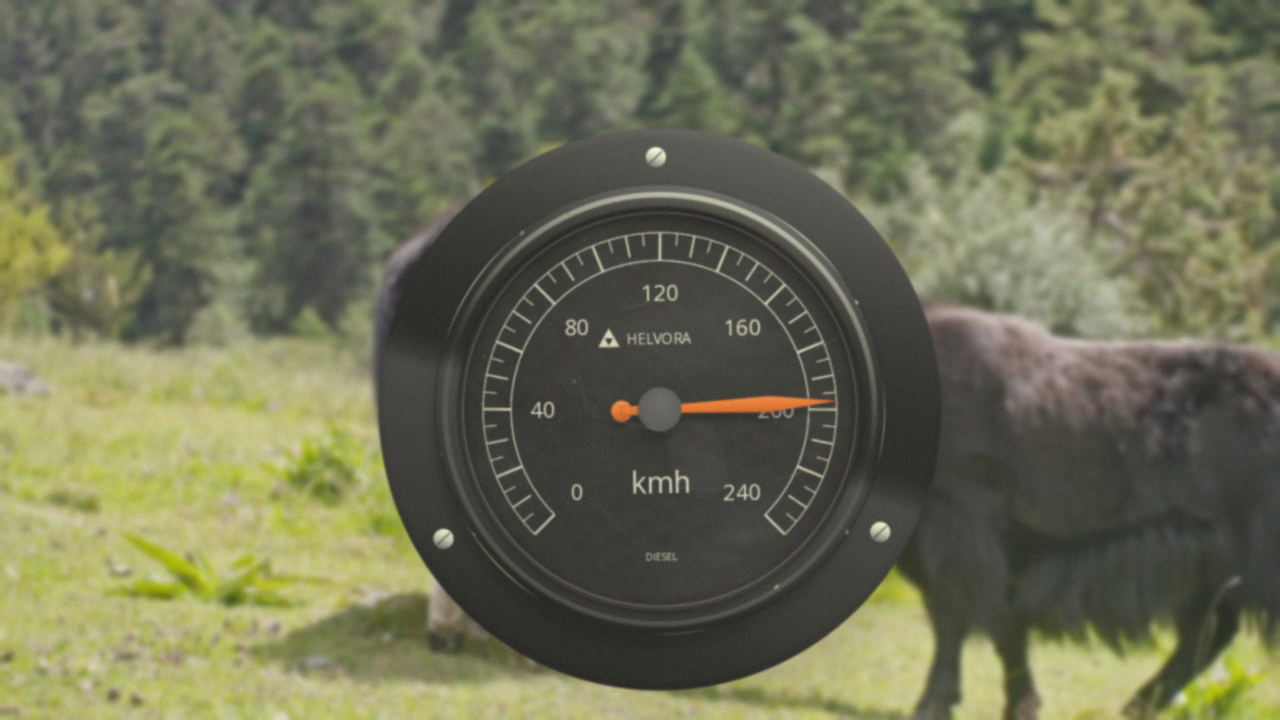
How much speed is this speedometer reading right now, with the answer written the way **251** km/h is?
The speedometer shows **197.5** km/h
